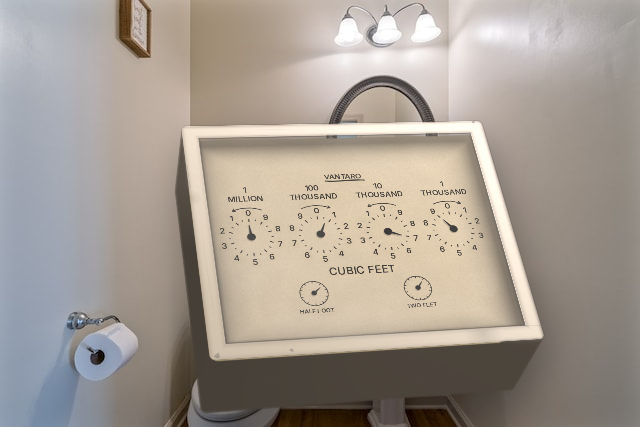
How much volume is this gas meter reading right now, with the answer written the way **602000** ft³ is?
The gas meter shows **6900** ft³
